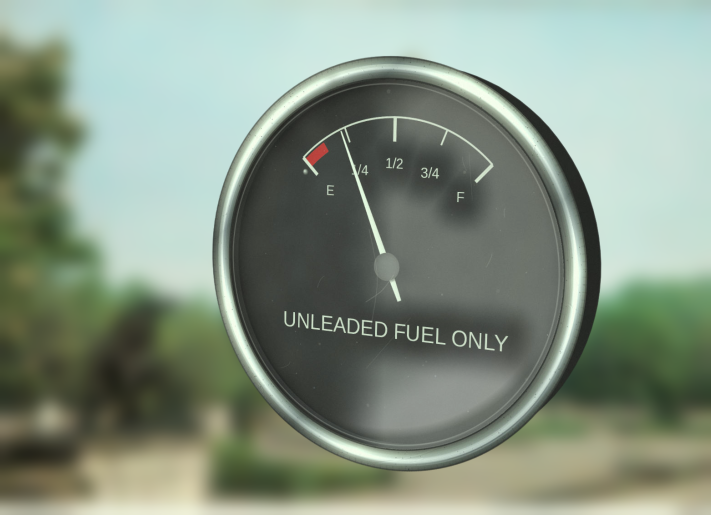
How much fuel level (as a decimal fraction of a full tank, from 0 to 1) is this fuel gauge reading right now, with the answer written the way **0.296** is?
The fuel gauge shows **0.25**
